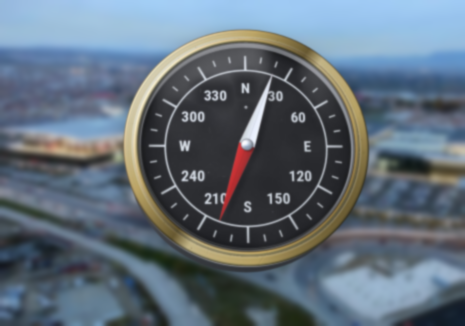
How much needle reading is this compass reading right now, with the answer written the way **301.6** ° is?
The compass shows **200** °
